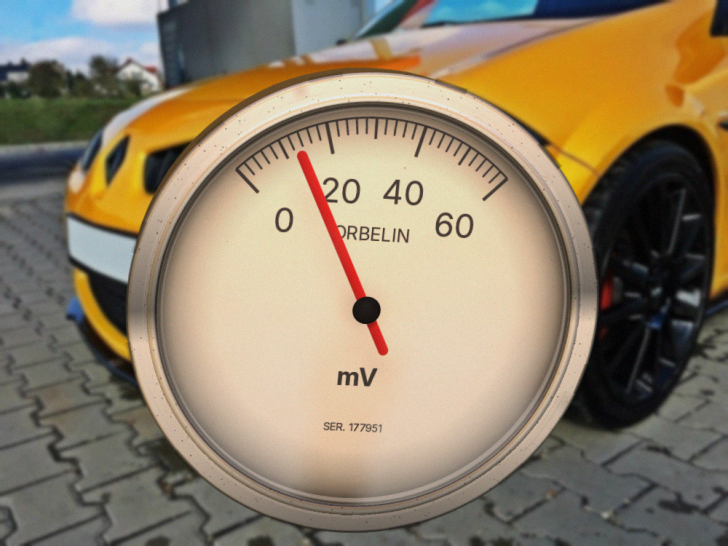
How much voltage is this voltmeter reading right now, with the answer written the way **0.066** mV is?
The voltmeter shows **13** mV
